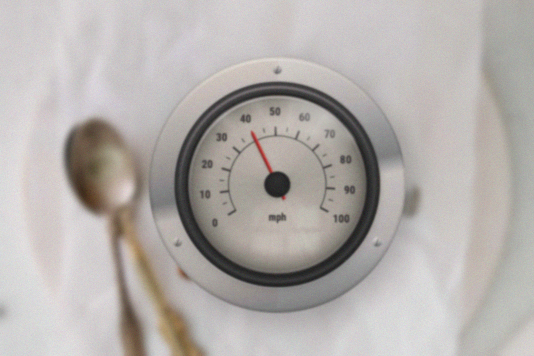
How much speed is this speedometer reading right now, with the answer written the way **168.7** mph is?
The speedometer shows **40** mph
